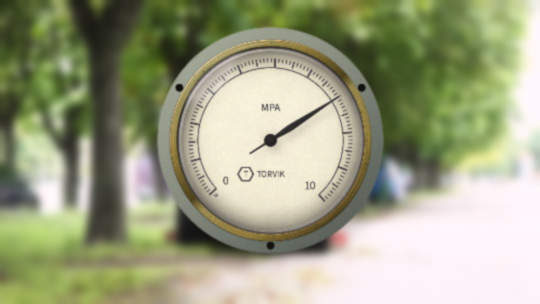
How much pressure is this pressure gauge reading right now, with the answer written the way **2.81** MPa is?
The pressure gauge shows **7** MPa
